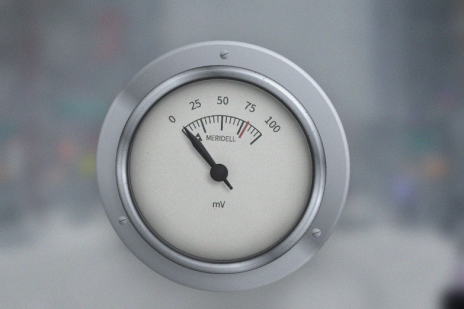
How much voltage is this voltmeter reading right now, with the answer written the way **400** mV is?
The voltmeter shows **5** mV
